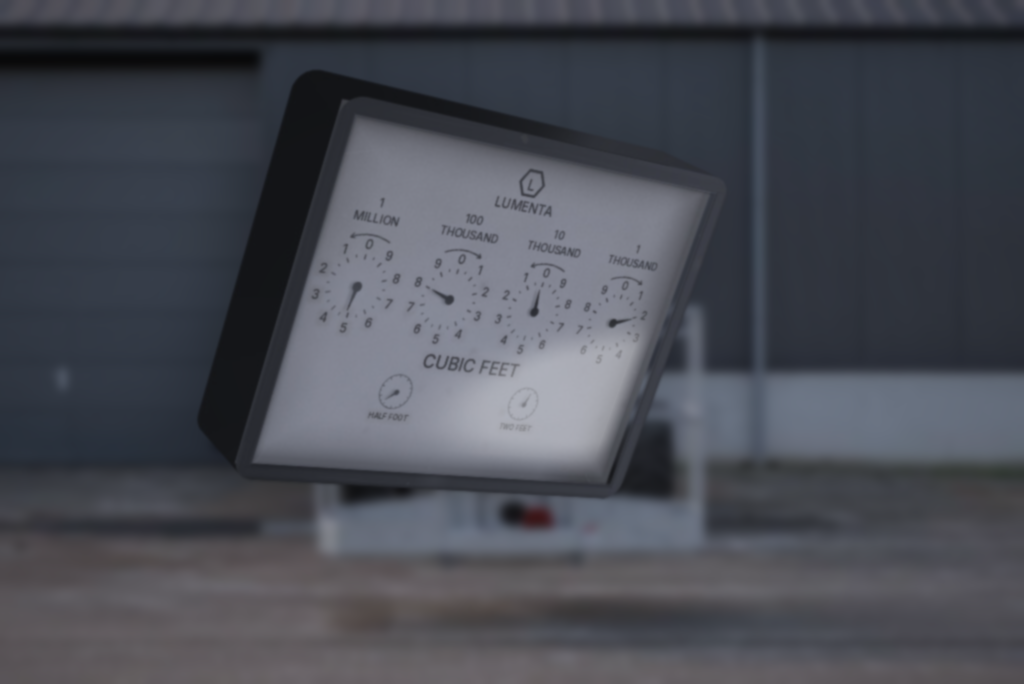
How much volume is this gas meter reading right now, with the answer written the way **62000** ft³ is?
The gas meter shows **480200** ft³
